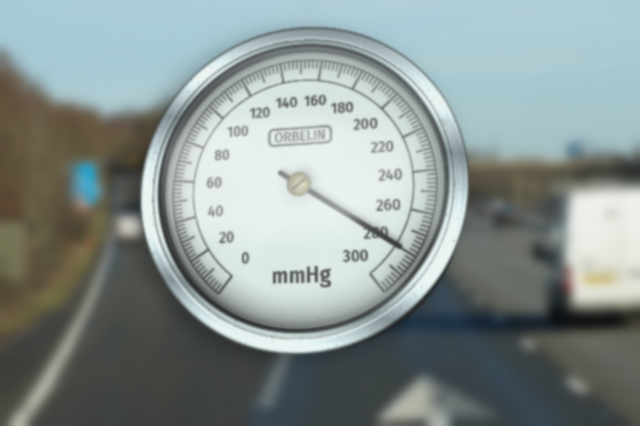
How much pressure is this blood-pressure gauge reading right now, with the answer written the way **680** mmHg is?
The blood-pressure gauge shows **280** mmHg
